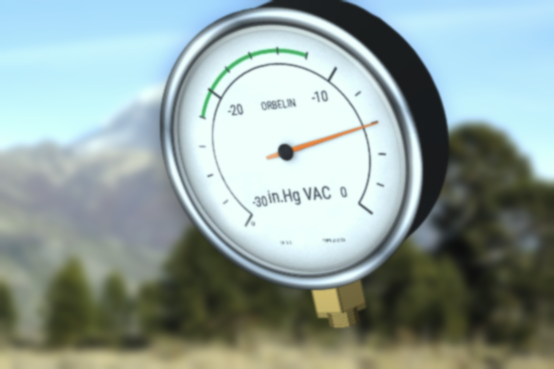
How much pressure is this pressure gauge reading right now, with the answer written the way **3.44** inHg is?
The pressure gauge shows **-6** inHg
